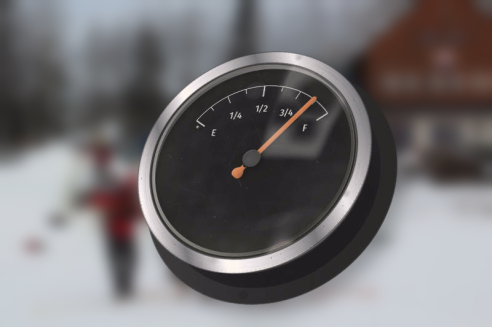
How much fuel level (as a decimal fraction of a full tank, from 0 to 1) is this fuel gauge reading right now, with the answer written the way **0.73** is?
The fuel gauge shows **0.875**
